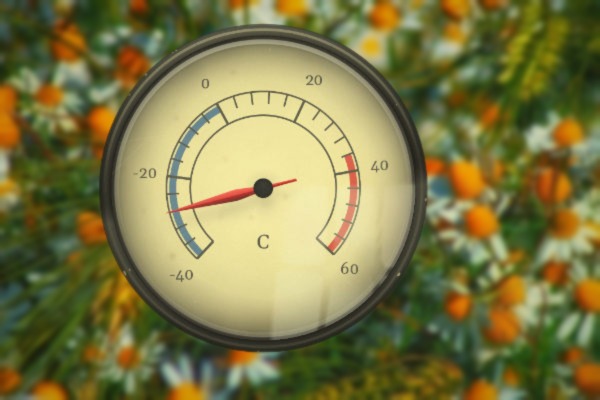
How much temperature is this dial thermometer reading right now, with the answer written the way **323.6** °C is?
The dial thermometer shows **-28** °C
